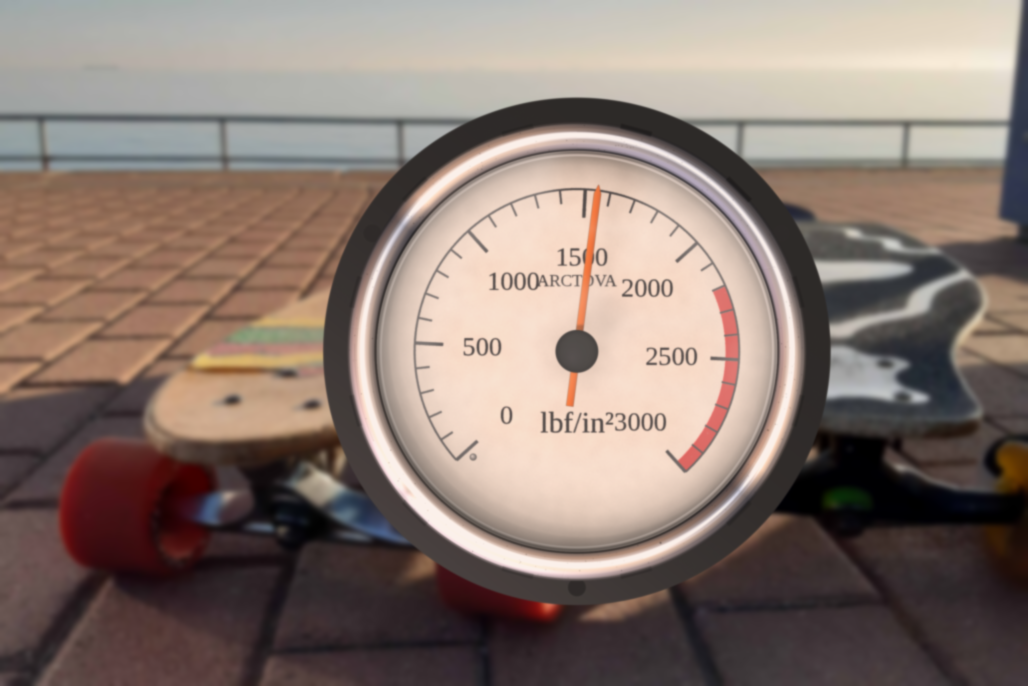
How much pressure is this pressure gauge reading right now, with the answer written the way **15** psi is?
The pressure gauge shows **1550** psi
